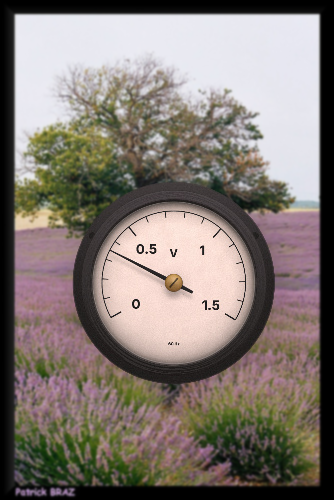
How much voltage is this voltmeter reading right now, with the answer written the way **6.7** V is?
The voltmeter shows **0.35** V
